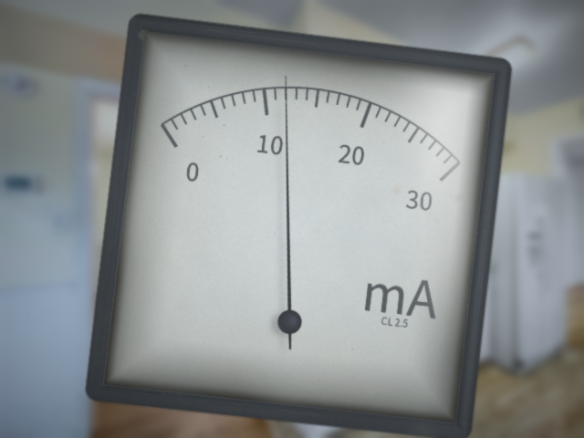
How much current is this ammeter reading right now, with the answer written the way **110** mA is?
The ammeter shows **12** mA
